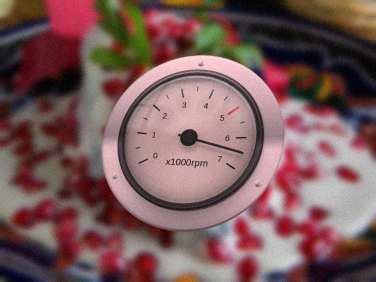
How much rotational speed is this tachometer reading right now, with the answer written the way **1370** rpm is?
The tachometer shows **6500** rpm
